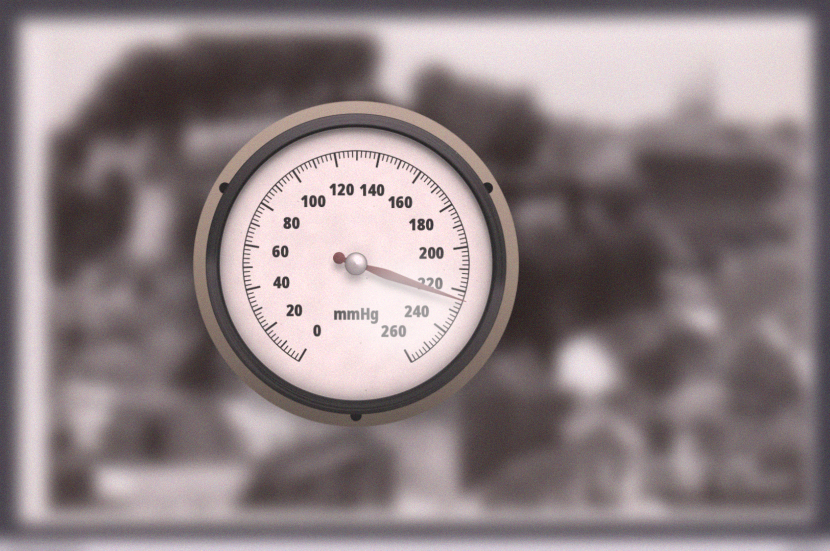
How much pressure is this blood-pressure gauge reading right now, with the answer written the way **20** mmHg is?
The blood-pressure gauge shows **224** mmHg
